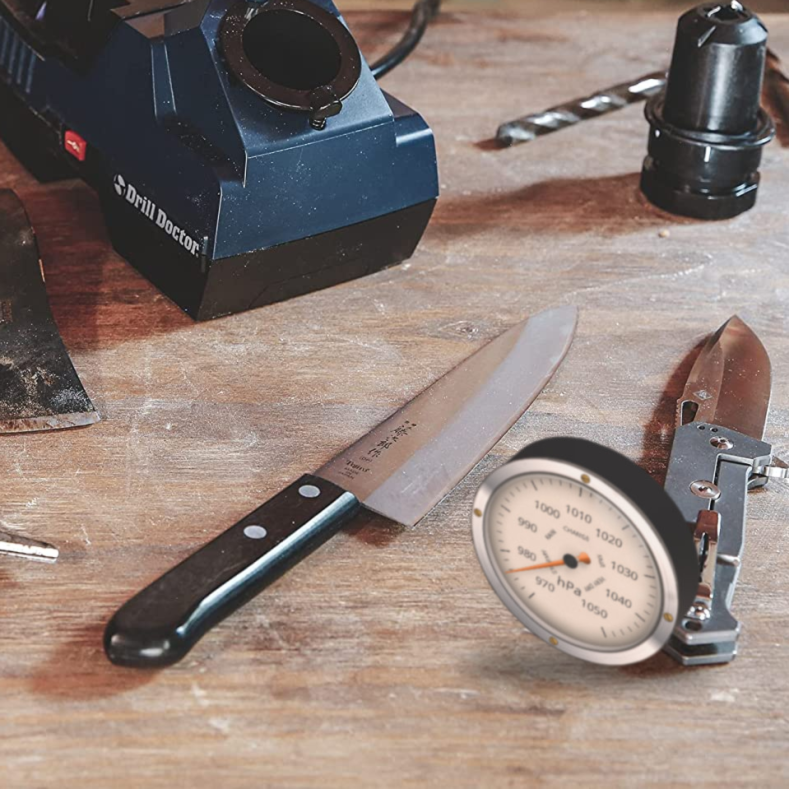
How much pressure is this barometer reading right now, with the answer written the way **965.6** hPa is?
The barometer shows **976** hPa
